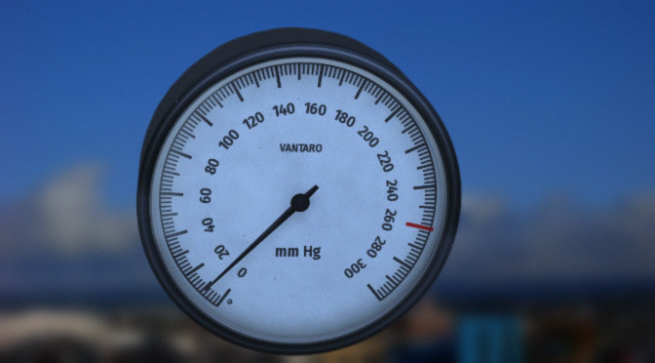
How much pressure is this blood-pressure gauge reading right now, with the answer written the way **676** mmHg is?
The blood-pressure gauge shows **10** mmHg
